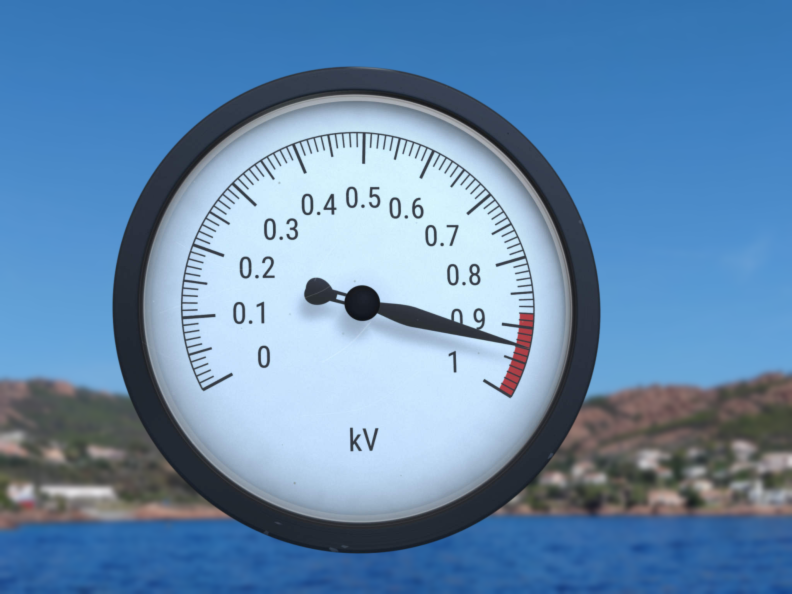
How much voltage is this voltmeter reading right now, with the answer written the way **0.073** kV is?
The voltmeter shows **0.93** kV
